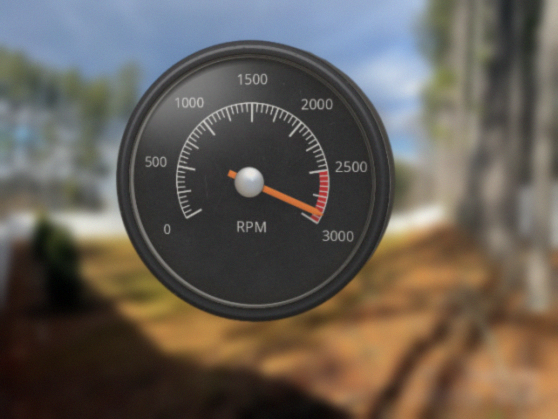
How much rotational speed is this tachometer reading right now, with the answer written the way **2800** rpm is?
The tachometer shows **2900** rpm
